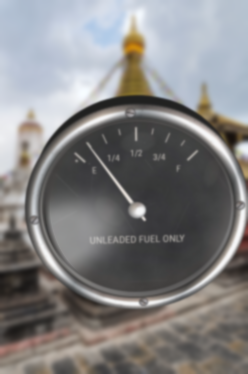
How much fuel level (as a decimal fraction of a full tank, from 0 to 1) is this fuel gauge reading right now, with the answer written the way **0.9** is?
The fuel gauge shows **0.125**
